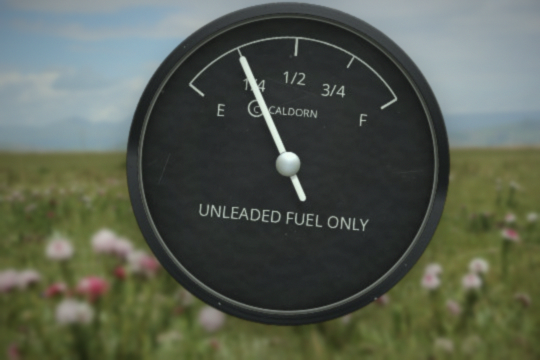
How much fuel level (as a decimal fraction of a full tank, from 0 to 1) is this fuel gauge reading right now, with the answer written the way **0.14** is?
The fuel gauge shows **0.25**
